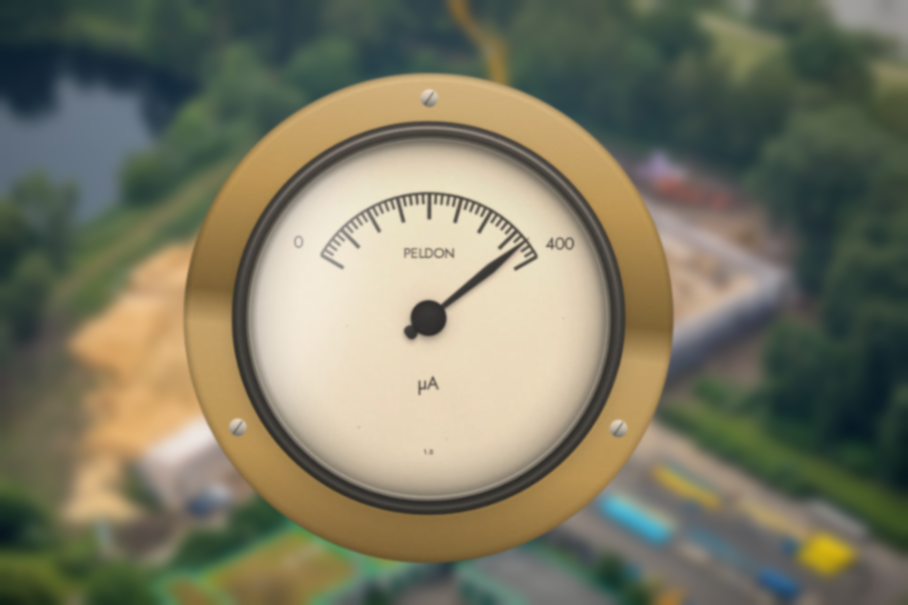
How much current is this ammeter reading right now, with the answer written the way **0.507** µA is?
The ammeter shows **370** µA
